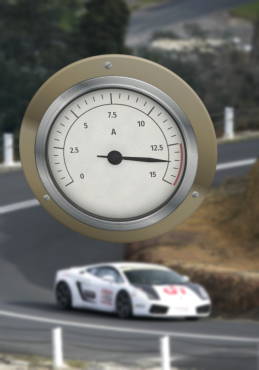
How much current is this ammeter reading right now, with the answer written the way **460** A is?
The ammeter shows **13.5** A
